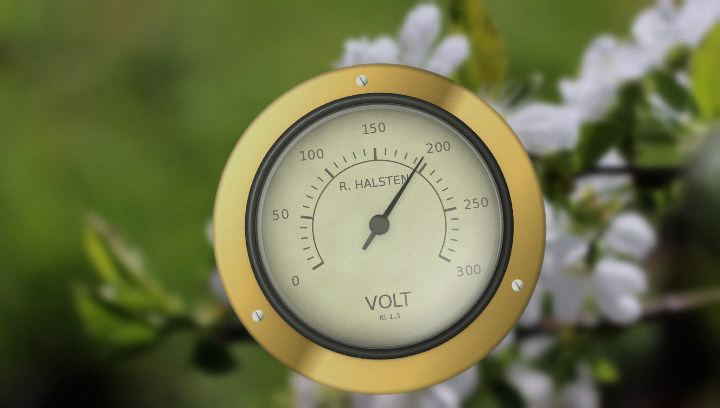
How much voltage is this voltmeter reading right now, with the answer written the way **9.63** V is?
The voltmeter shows **195** V
